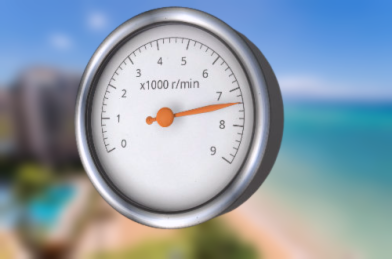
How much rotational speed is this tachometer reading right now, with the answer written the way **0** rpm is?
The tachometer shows **7400** rpm
